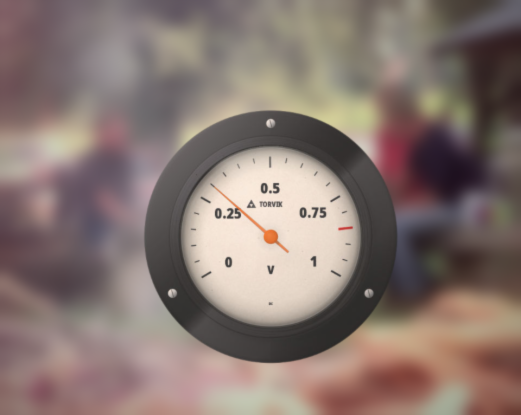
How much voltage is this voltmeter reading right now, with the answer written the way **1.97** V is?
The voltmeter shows **0.3** V
